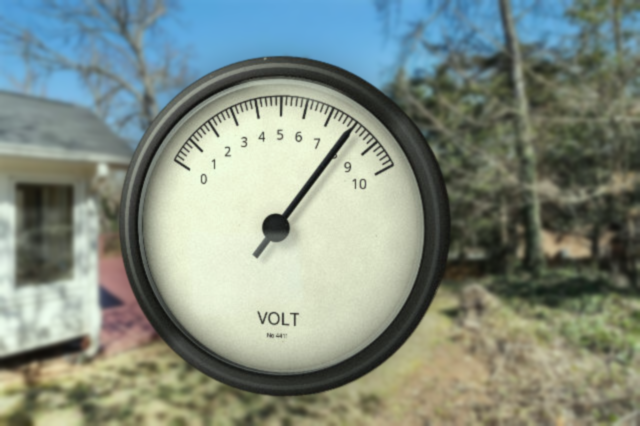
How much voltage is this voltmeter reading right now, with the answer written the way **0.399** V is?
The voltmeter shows **8** V
